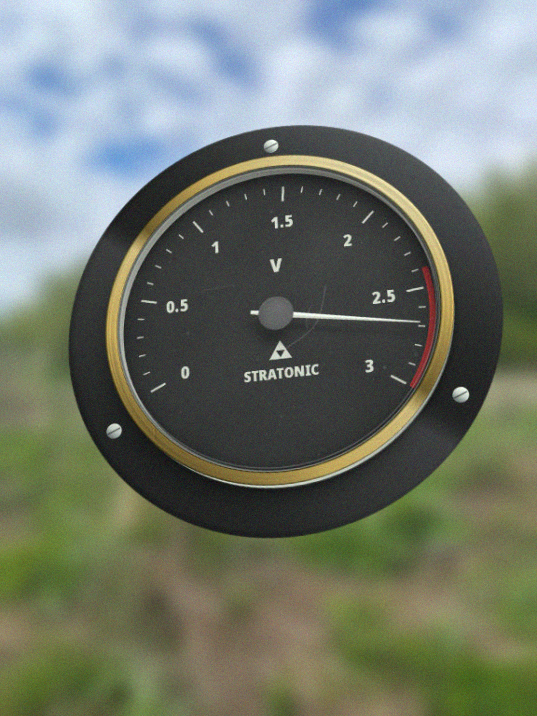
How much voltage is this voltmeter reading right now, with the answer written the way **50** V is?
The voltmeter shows **2.7** V
